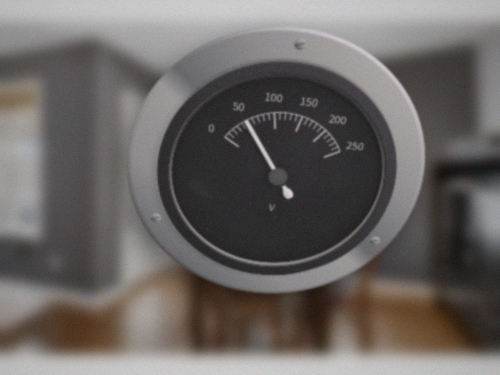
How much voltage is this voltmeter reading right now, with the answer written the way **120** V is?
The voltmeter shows **50** V
